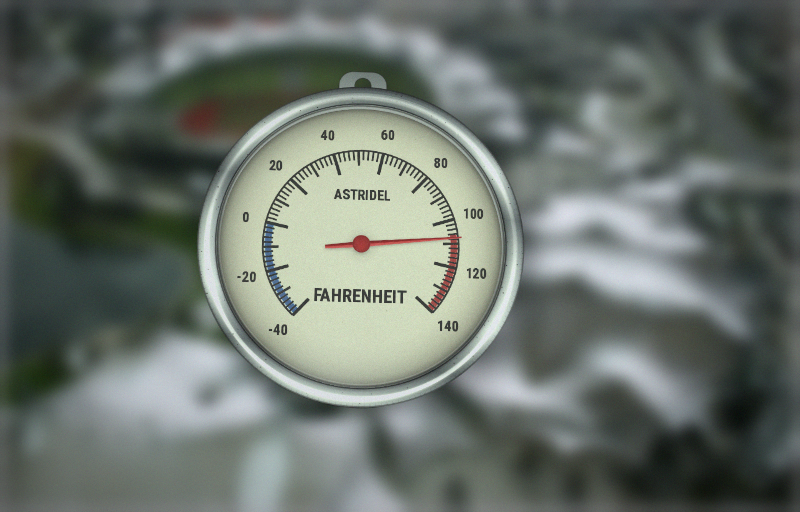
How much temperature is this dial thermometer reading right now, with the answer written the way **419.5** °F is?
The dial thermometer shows **108** °F
